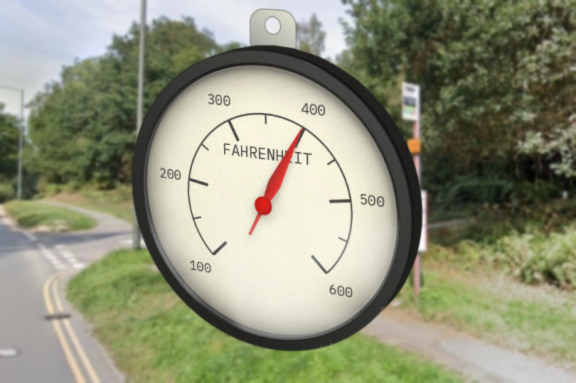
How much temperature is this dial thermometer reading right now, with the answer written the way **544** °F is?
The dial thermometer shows **400** °F
